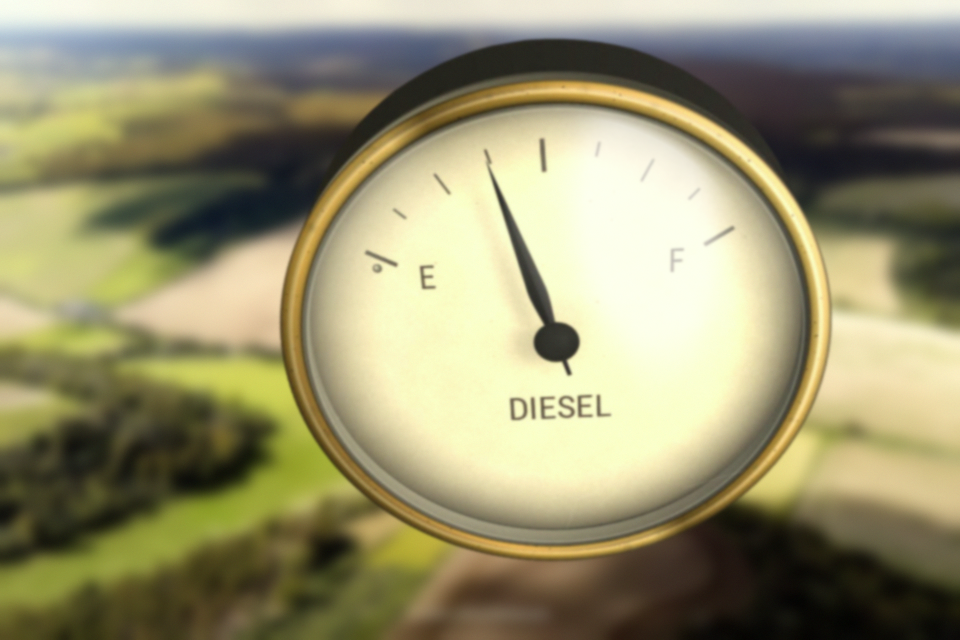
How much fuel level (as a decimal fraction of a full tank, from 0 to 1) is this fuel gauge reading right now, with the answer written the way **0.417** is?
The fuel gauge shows **0.375**
